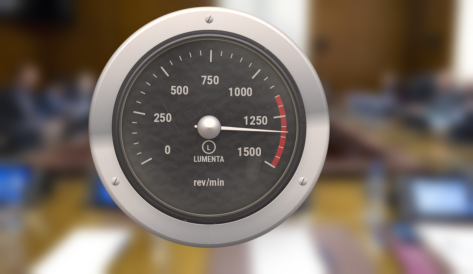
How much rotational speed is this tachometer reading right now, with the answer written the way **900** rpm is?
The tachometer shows **1325** rpm
